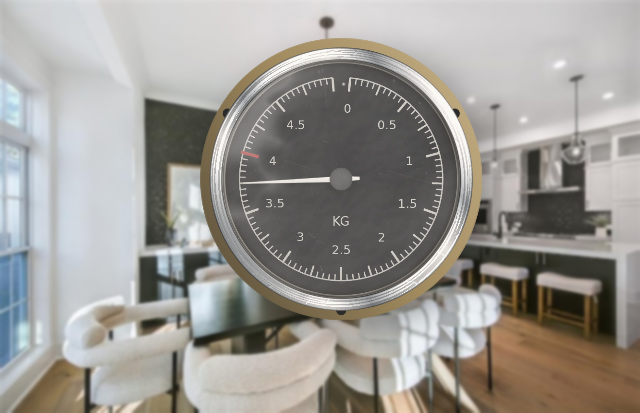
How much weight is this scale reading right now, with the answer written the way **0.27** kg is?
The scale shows **3.75** kg
